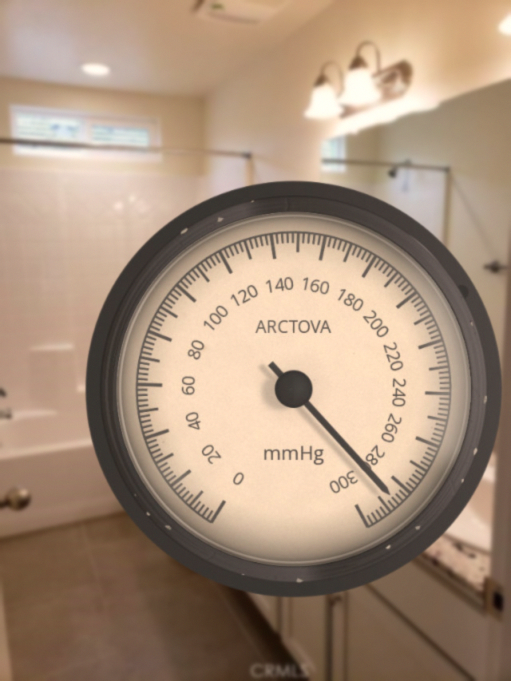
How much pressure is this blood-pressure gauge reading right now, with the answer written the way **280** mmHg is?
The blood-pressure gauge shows **286** mmHg
